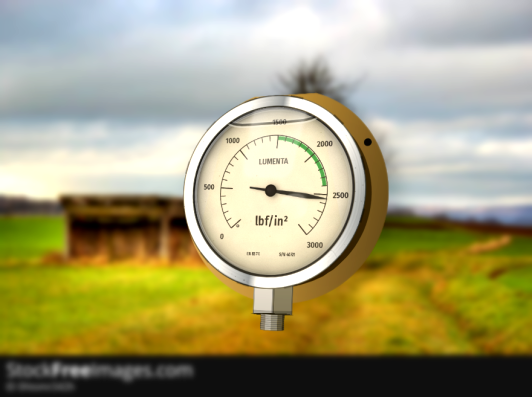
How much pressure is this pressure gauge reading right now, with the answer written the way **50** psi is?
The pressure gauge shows **2550** psi
